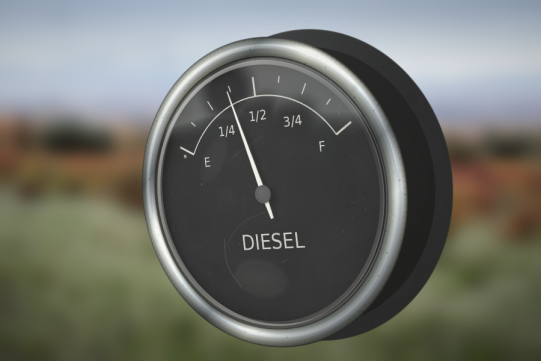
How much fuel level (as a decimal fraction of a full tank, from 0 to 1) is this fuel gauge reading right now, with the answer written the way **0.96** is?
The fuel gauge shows **0.375**
